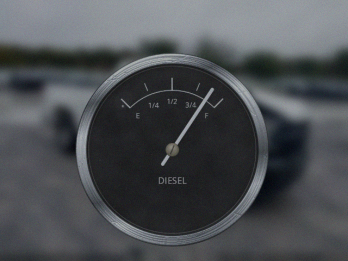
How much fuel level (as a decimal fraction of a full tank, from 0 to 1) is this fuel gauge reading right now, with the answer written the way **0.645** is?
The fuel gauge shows **0.875**
